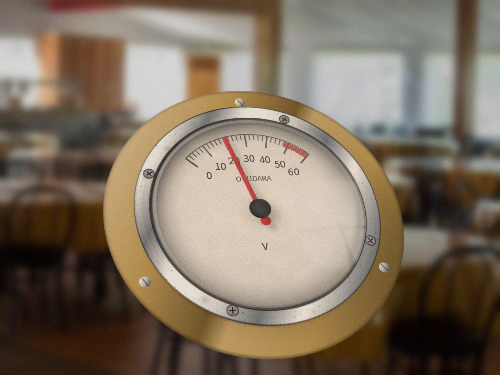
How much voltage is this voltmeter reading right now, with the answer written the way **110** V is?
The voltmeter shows **20** V
